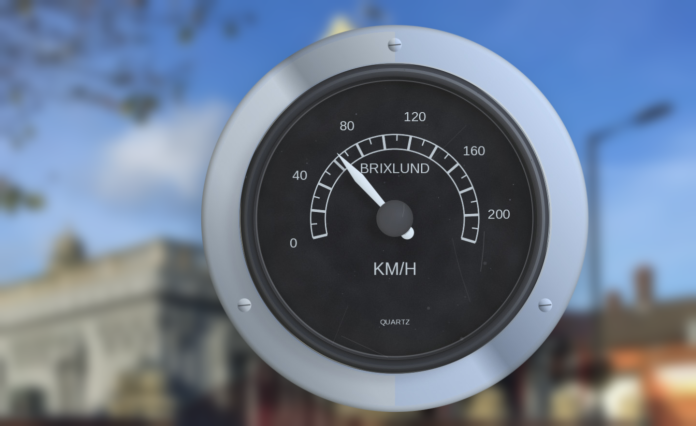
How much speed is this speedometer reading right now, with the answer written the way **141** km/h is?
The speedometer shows **65** km/h
